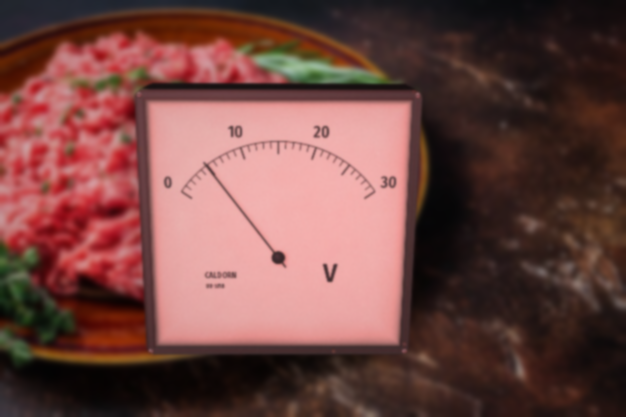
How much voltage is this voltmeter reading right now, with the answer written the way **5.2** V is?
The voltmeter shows **5** V
